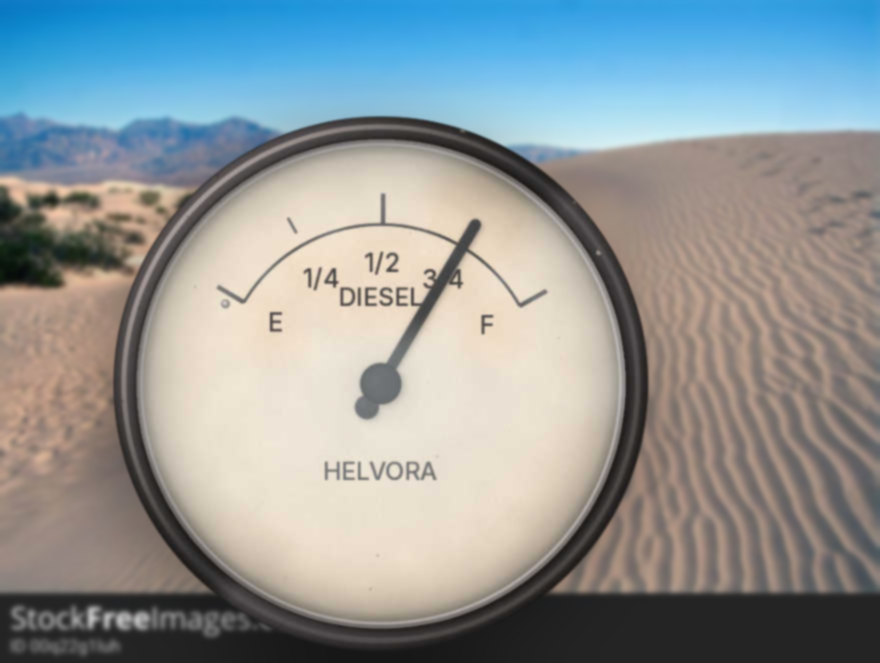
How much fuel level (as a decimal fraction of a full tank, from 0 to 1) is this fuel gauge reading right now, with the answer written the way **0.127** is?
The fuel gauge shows **0.75**
